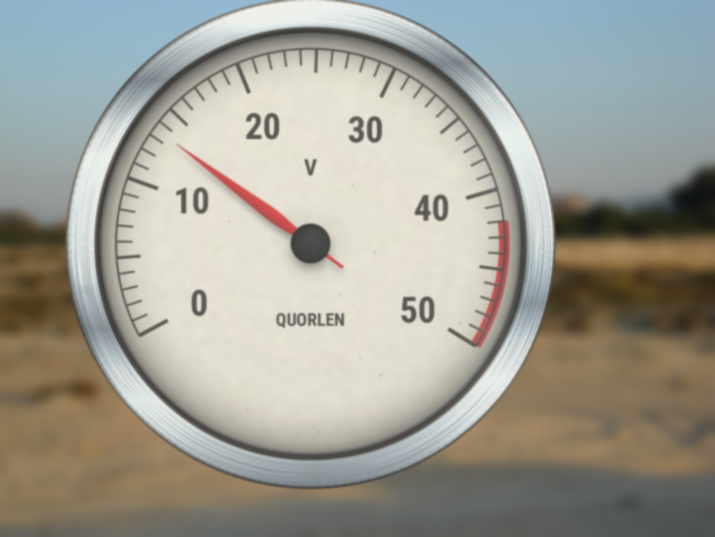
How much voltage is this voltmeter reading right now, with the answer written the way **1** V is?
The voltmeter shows **13.5** V
